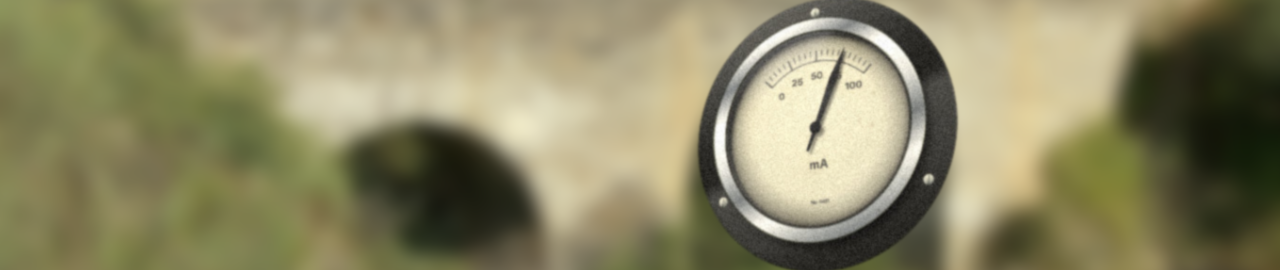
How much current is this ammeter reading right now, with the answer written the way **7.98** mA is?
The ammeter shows **75** mA
